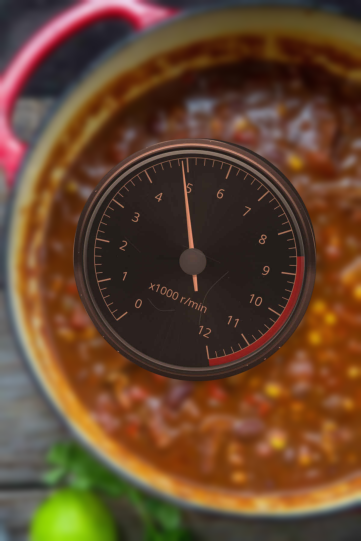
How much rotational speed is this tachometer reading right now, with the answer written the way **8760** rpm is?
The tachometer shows **4900** rpm
